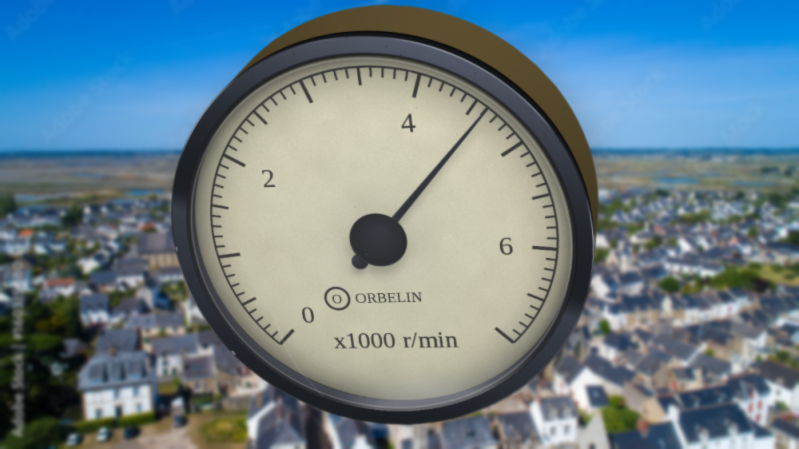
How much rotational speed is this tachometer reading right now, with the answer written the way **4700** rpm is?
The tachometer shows **4600** rpm
